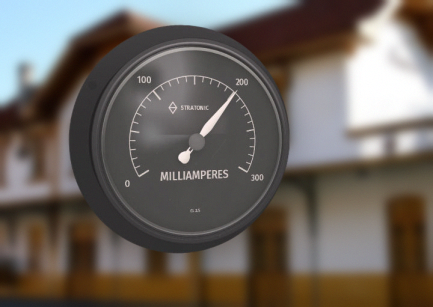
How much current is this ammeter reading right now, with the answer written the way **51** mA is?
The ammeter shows **200** mA
